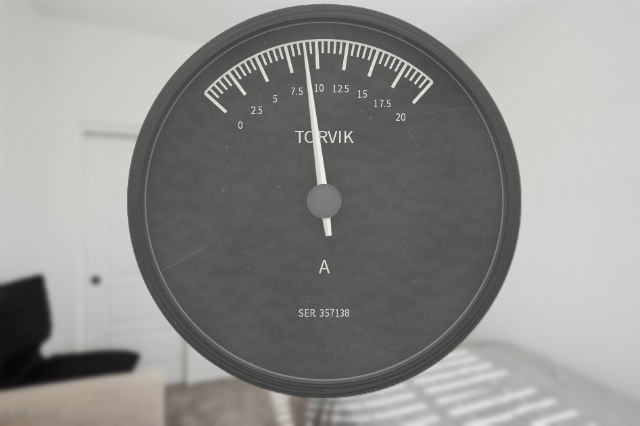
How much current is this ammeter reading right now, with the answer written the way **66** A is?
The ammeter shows **9** A
